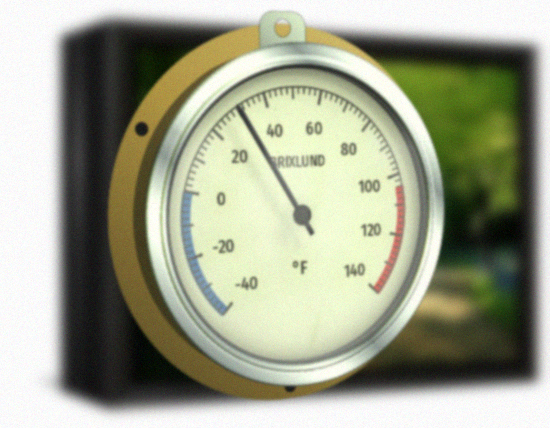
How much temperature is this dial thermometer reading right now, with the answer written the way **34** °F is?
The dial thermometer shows **30** °F
